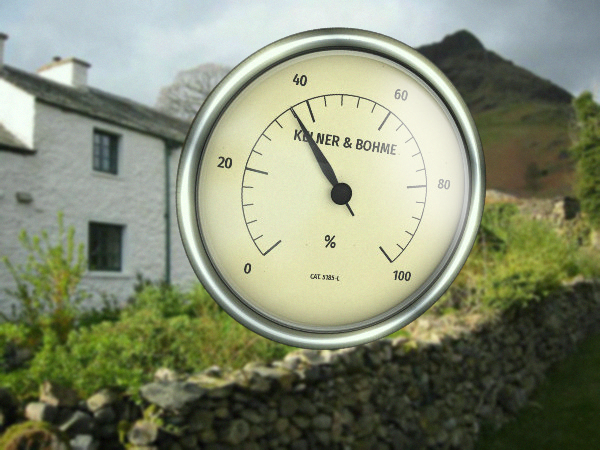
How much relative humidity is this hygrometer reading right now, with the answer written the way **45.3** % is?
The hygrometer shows **36** %
